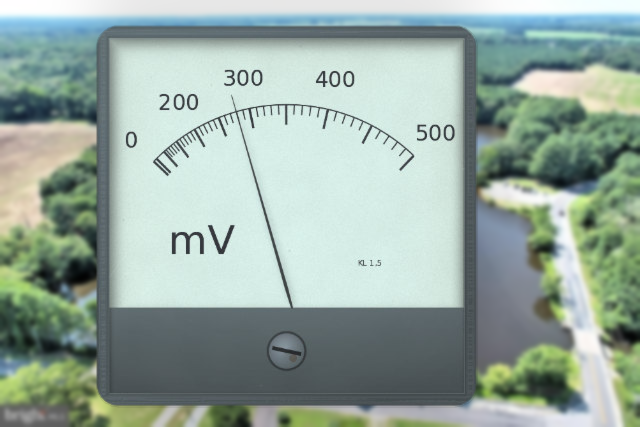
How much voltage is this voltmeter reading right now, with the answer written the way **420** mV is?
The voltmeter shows **280** mV
